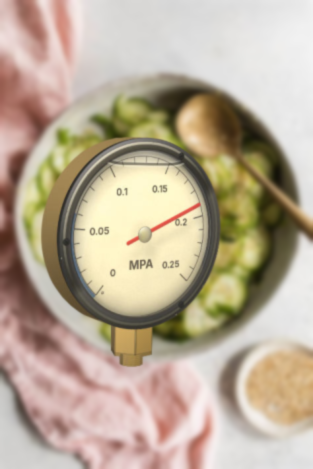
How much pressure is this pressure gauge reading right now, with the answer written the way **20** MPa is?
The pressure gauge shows **0.19** MPa
